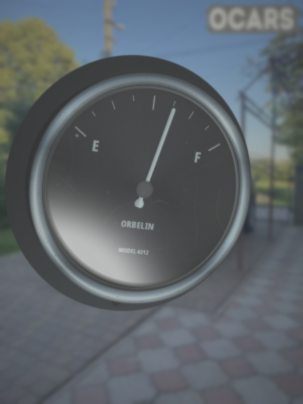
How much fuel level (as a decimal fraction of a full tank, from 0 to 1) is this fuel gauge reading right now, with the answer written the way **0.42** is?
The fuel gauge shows **0.625**
